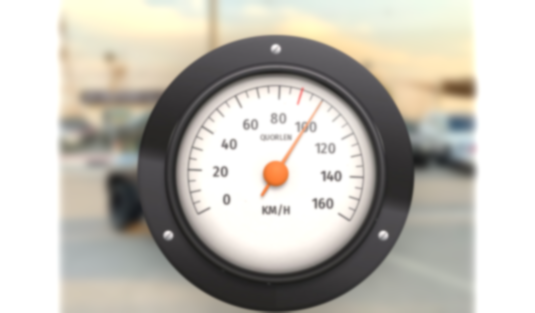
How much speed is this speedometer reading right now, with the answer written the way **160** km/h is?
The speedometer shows **100** km/h
